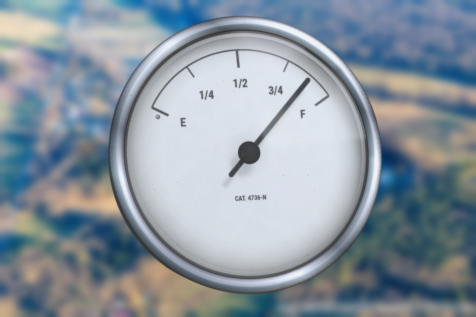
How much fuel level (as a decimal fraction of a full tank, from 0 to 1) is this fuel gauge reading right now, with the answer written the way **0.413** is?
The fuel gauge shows **0.875**
